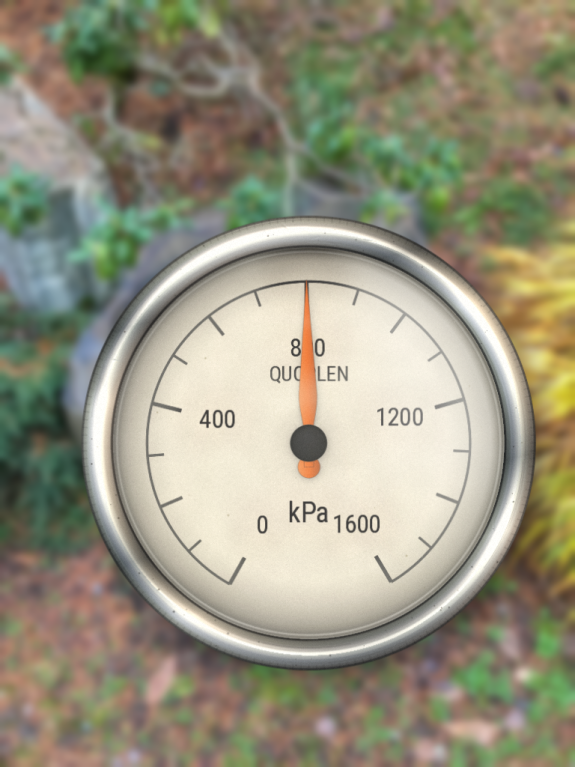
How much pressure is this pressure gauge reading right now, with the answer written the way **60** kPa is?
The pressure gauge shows **800** kPa
